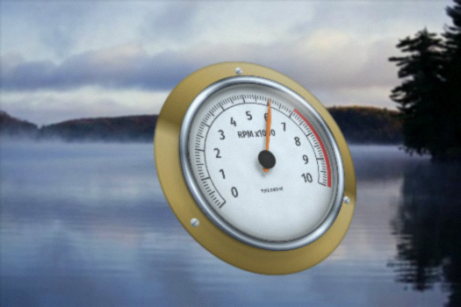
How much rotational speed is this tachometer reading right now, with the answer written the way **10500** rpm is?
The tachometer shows **6000** rpm
